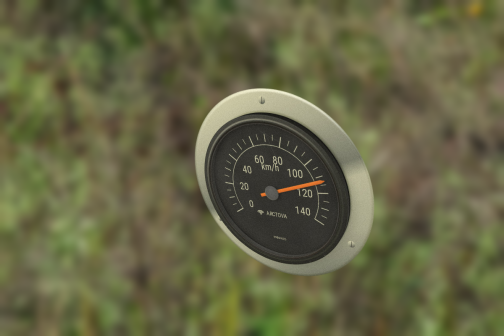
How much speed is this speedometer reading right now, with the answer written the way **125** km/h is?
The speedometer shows **112.5** km/h
